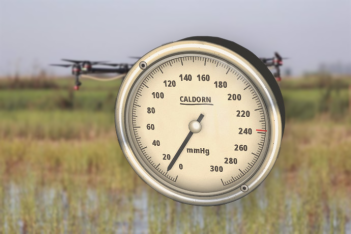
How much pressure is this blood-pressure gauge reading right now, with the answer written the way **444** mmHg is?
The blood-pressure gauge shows **10** mmHg
